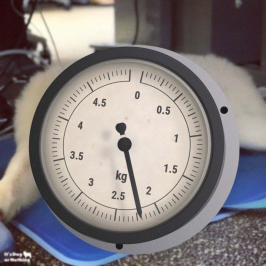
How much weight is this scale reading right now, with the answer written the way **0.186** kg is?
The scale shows **2.2** kg
